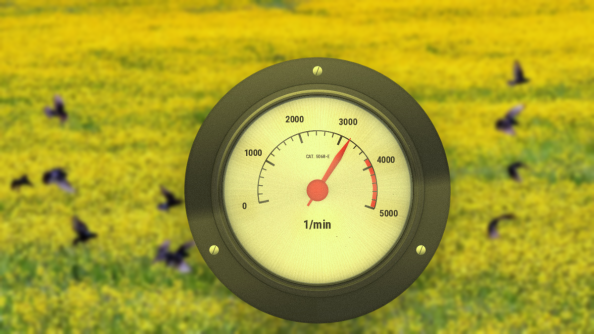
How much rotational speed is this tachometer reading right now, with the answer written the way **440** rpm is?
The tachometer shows **3200** rpm
